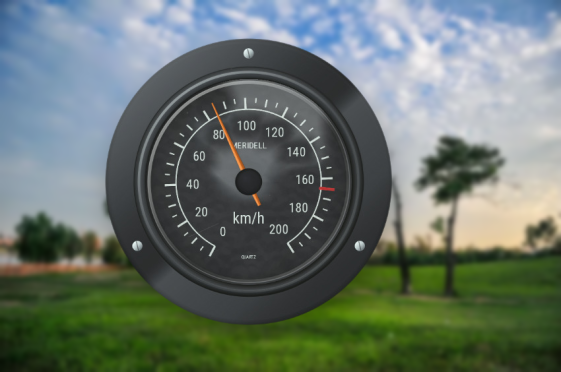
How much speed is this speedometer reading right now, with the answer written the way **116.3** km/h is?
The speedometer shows **85** km/h
